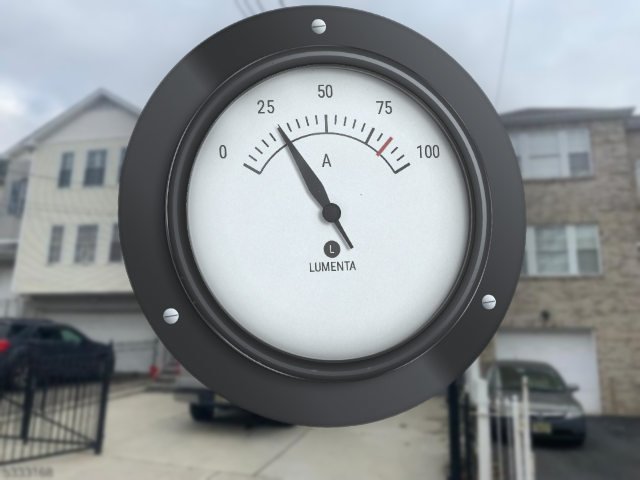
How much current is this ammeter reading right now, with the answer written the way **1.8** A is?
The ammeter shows **25** A
